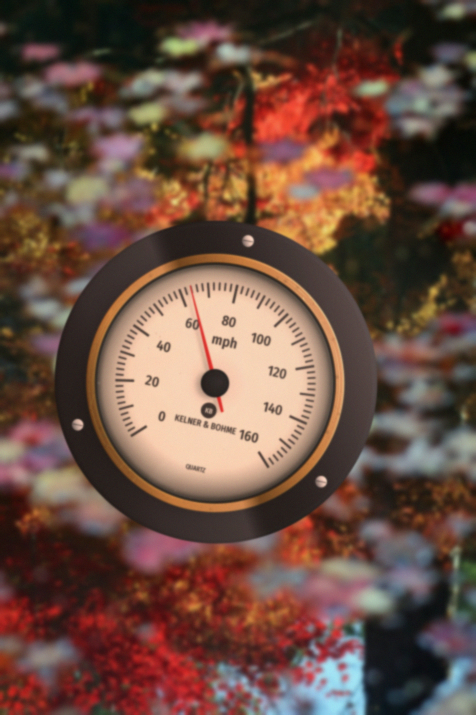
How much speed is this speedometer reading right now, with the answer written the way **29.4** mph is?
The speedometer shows **64** mph
